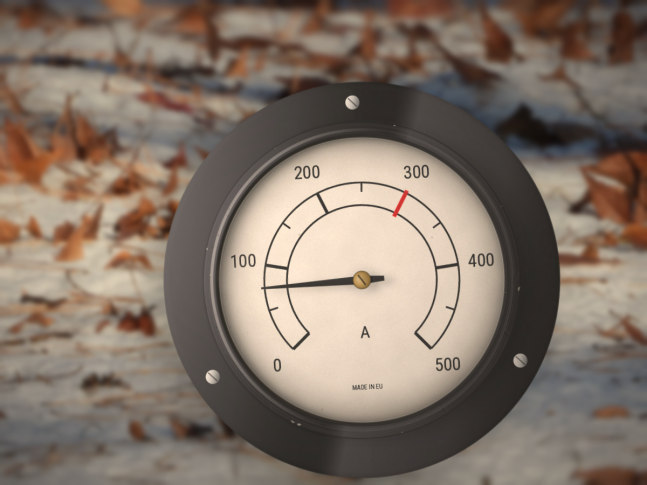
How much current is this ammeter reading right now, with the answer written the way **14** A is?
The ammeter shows **75** A
